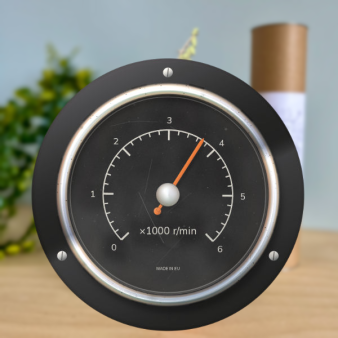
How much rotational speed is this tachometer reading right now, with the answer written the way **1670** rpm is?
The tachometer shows **3700** rpm
